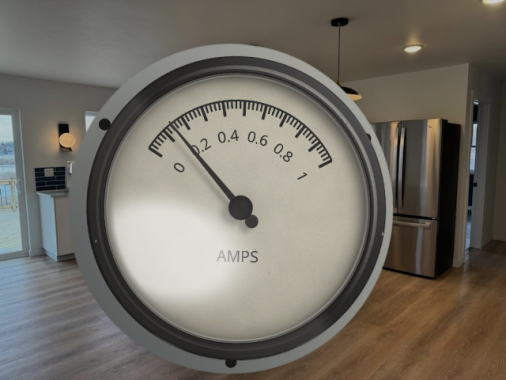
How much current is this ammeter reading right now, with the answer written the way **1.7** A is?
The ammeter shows **0.14** A
